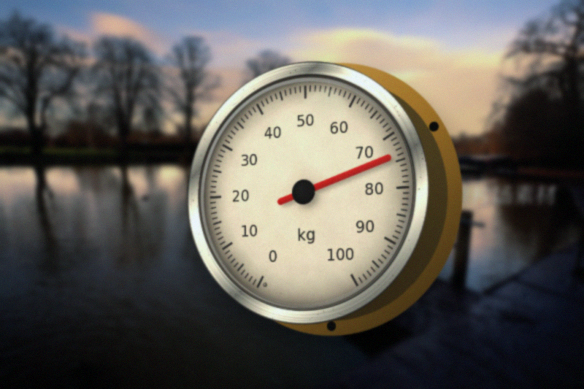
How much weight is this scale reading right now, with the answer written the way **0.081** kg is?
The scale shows **74** kg
